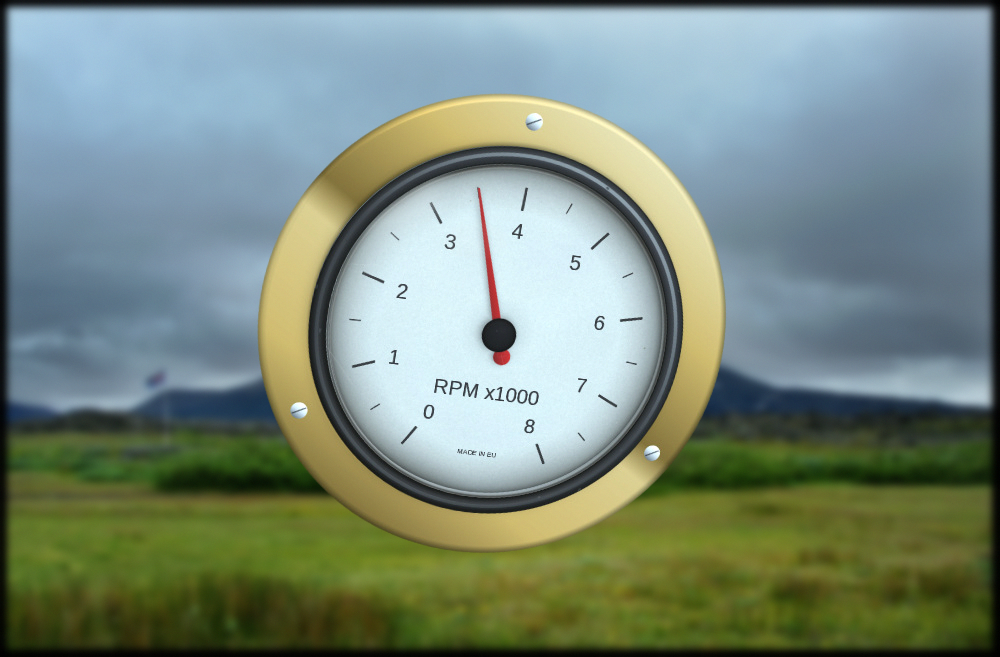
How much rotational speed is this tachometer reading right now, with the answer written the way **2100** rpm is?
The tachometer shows **3500** rpm
